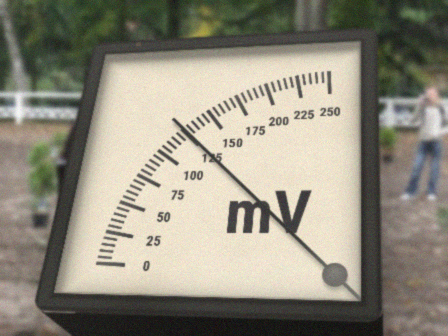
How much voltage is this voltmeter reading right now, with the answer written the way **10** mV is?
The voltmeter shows **125** mV
